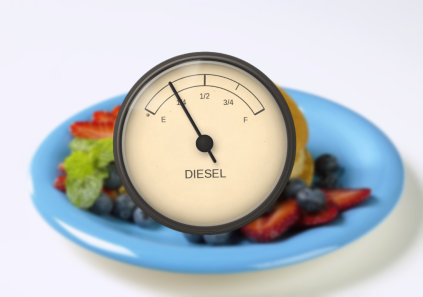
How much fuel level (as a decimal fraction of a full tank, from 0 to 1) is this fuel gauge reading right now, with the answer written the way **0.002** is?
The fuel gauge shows **0.25**
